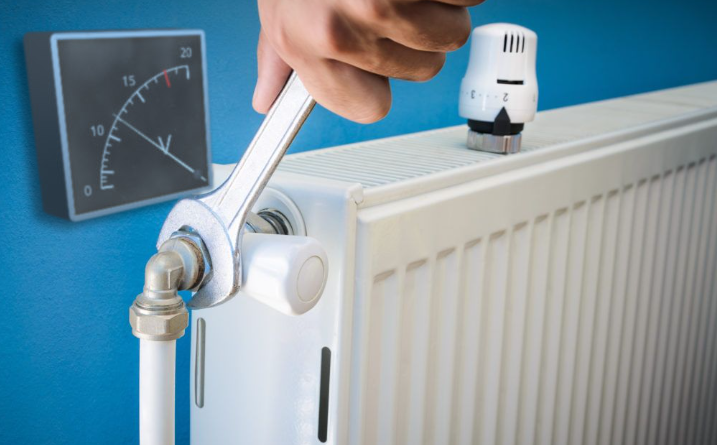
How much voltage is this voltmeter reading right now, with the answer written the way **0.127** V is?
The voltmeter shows **12** V
